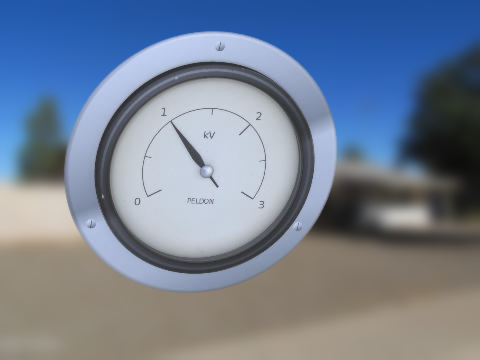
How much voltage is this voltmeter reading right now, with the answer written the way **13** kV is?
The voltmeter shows **1** kV
